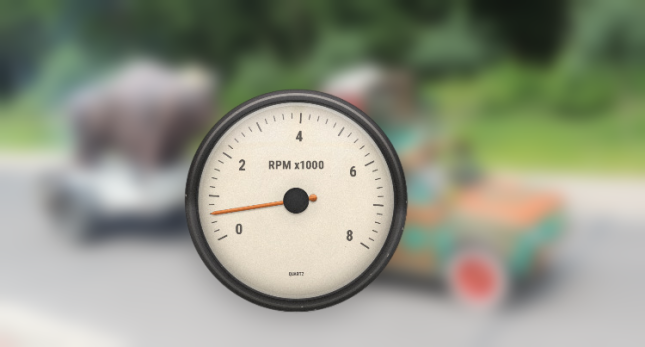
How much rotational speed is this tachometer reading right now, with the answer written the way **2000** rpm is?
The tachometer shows **600** rpm
